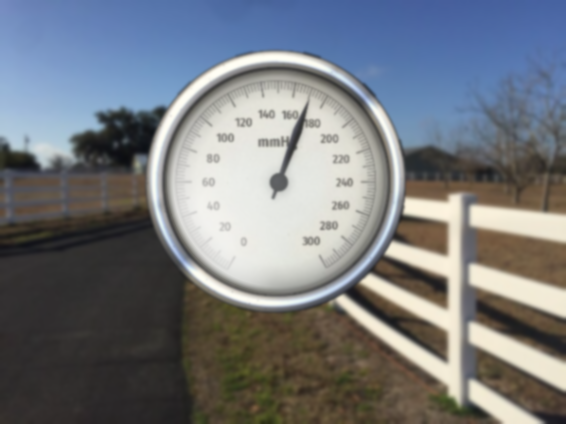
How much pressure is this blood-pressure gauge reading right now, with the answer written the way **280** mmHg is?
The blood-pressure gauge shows **170** mmHg
